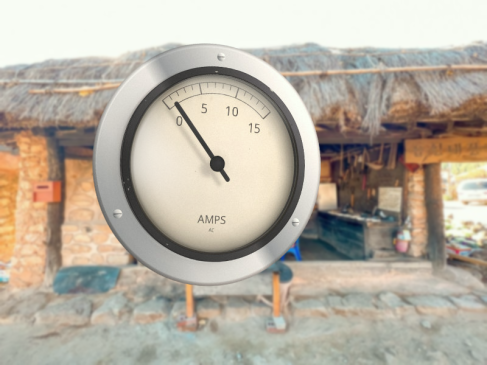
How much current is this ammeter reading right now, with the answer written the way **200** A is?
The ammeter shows **1** A
